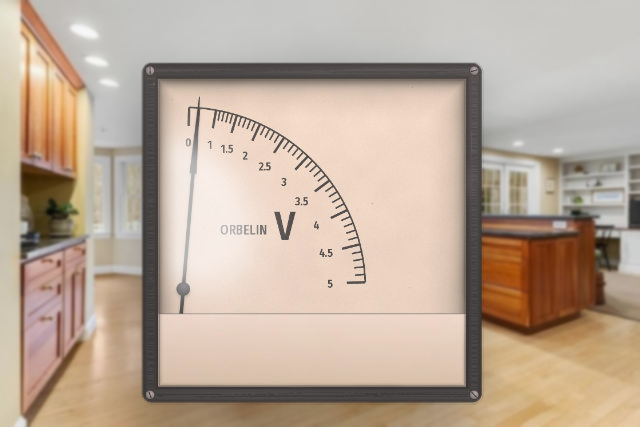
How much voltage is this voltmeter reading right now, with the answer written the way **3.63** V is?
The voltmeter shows **0.5** V
